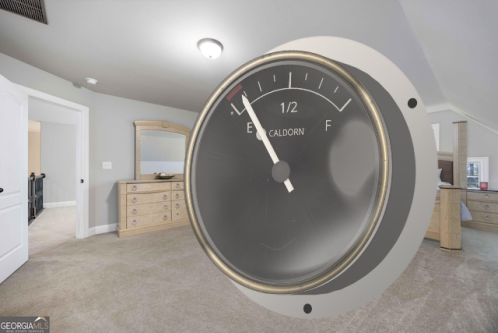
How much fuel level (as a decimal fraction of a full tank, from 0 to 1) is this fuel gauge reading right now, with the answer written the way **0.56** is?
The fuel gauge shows **0.125**
